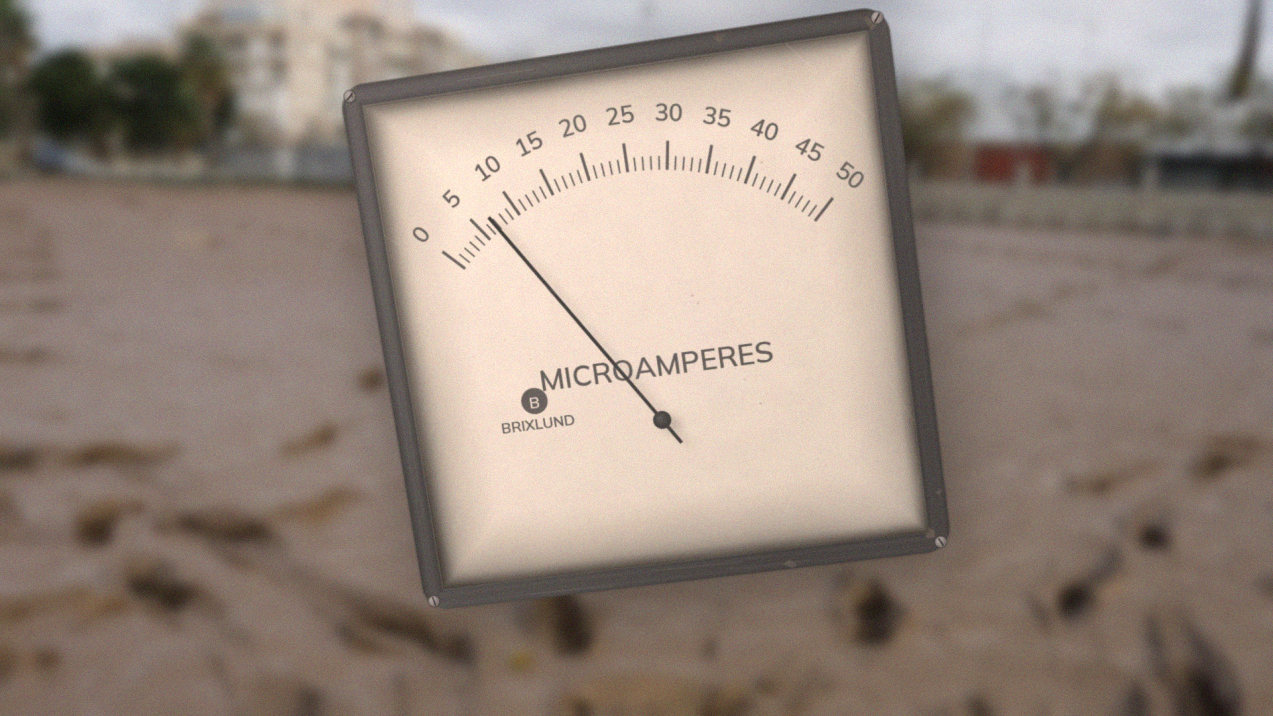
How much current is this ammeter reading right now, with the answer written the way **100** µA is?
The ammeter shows **7** µA
